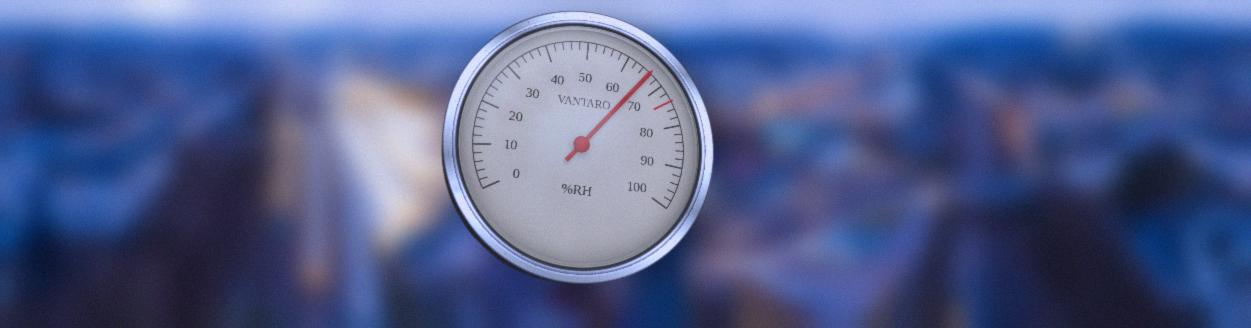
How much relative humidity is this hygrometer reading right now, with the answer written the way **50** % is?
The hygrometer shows **66** %
